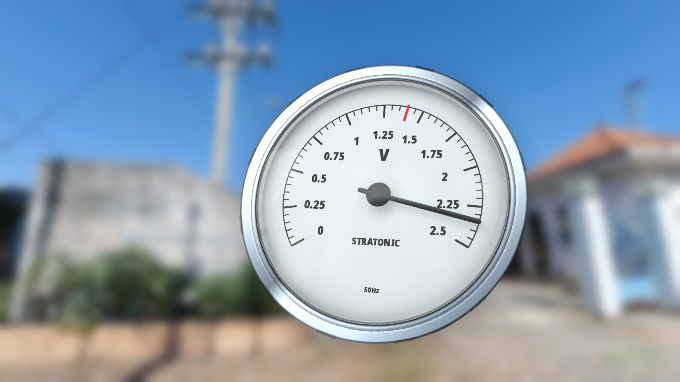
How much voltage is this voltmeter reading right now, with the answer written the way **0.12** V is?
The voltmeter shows **2.35** V
